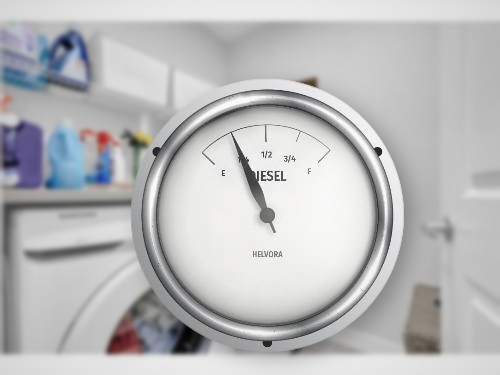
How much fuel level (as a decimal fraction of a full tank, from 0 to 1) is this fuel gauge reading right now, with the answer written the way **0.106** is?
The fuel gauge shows **0.25**
